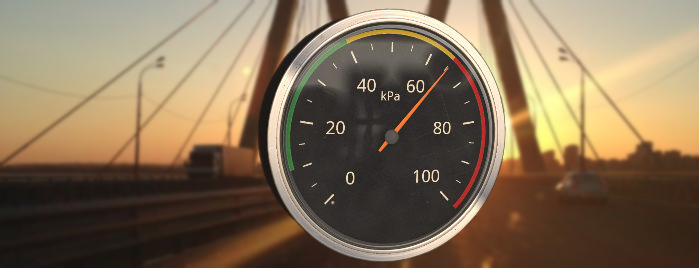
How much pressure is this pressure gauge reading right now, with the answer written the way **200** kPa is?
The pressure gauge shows **65** kPa
